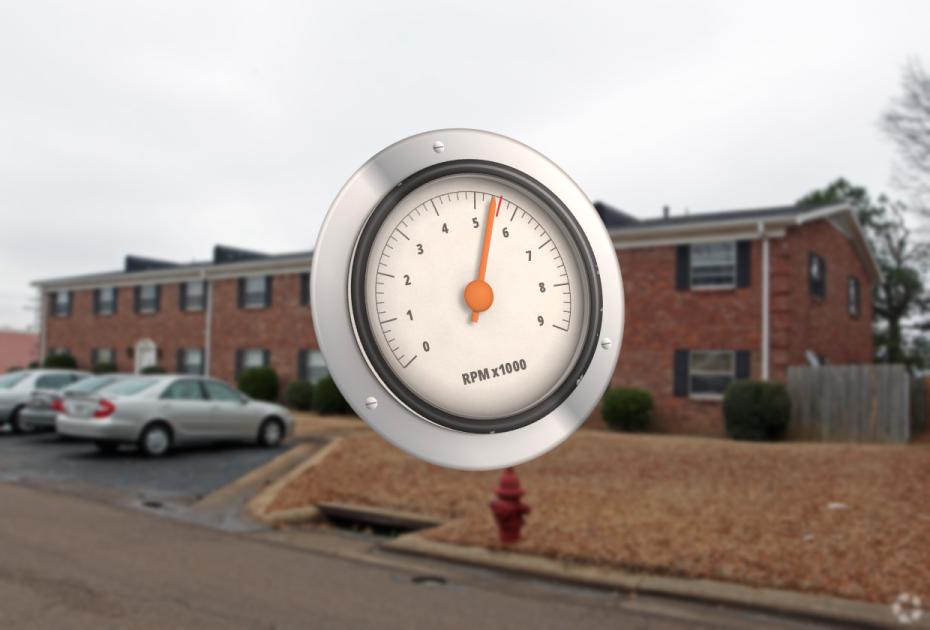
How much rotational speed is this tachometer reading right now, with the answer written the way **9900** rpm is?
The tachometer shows **5400** rpm
